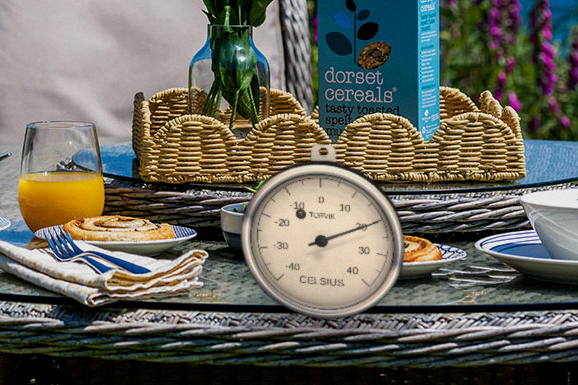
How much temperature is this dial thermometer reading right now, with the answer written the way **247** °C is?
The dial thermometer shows **20** °C
